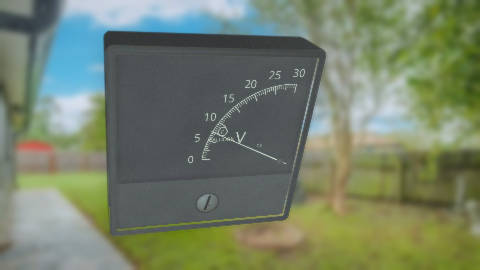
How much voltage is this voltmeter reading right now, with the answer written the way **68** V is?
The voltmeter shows **7.5** V
